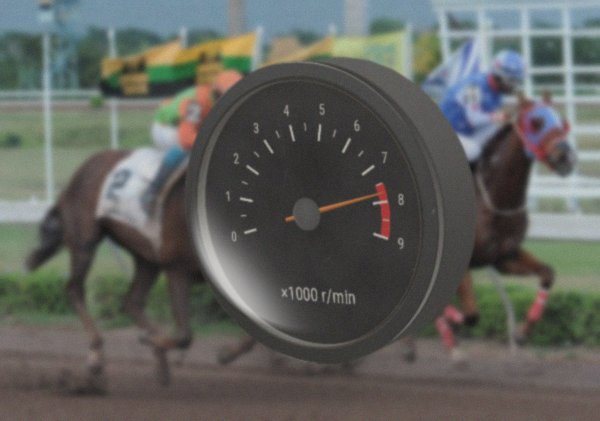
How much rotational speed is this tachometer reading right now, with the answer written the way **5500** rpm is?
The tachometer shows **7750** rpm
